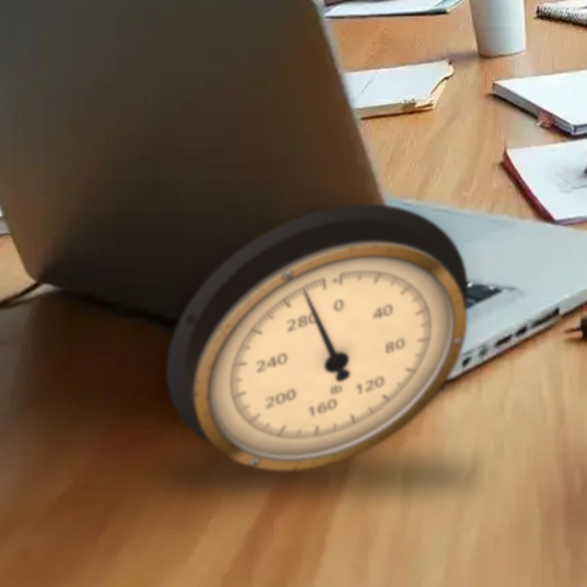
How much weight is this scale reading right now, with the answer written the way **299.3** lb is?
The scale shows **290** lb
